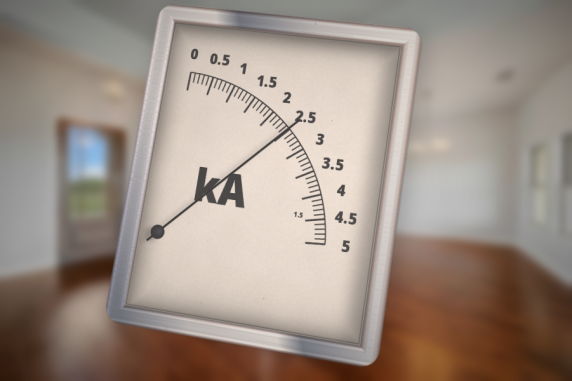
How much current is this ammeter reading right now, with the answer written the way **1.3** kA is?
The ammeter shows **2.5** kA
